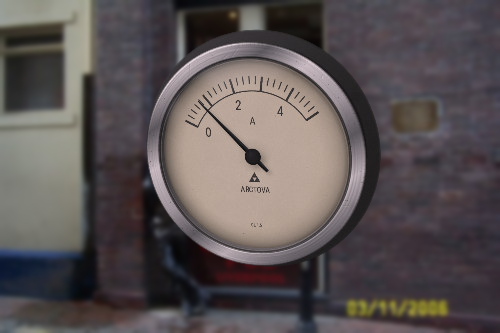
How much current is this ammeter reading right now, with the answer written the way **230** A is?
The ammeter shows **0.8** A
